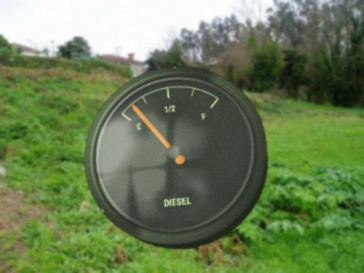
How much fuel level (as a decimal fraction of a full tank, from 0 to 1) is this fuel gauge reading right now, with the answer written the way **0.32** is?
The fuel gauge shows **0.125**
